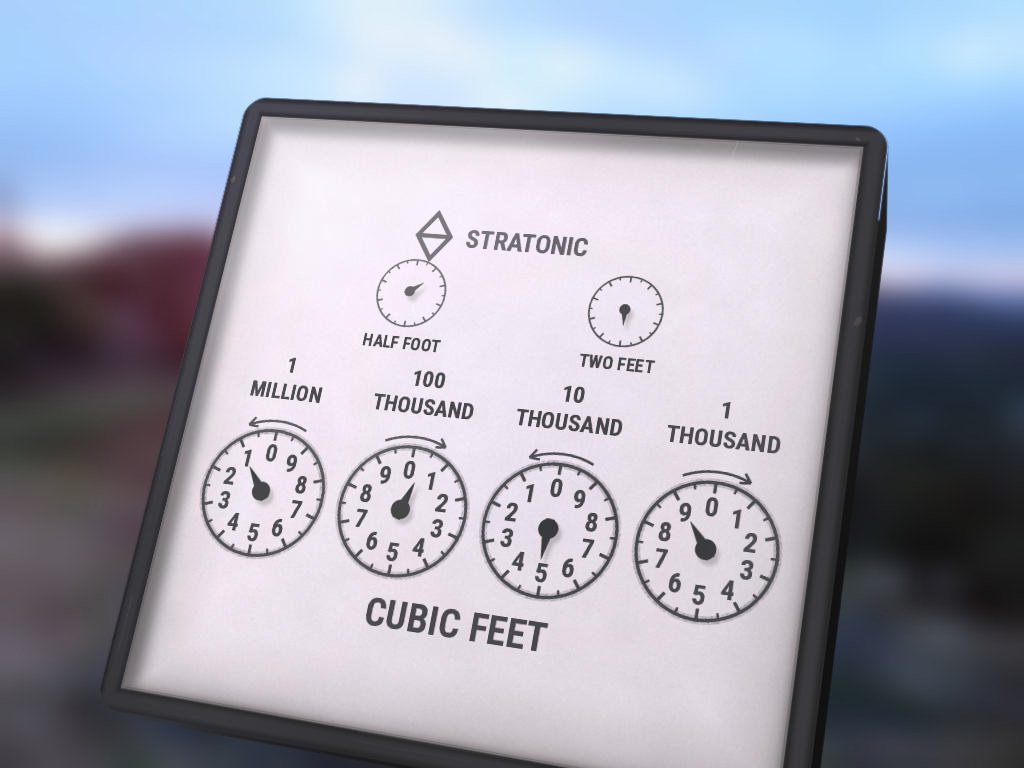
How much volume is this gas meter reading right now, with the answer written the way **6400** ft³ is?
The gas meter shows **104900** ft³
